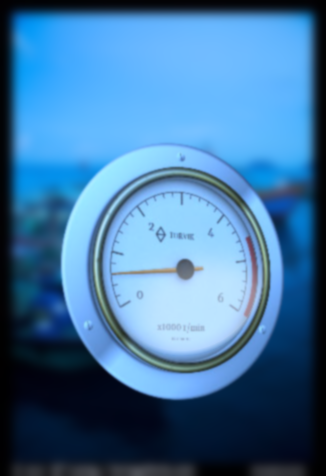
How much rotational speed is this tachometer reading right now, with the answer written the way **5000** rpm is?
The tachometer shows **600** rpm
